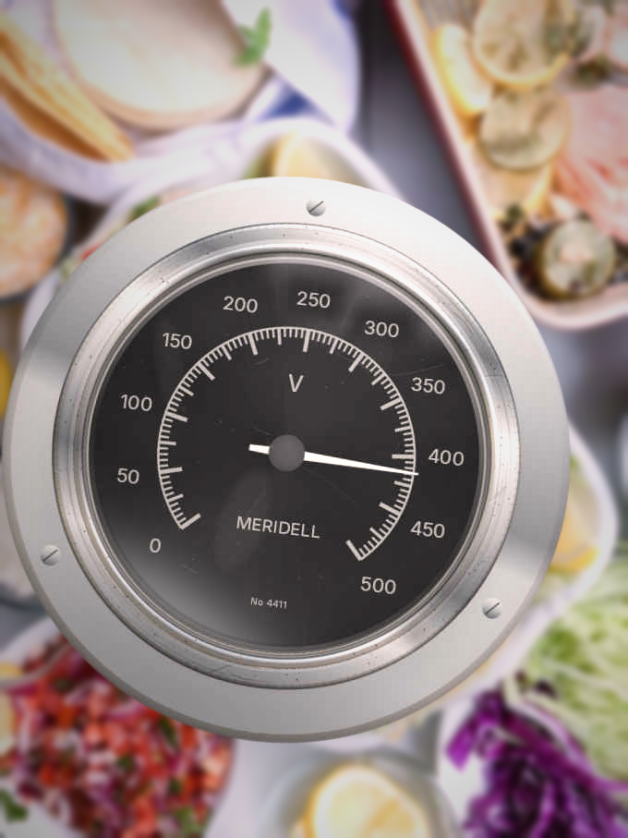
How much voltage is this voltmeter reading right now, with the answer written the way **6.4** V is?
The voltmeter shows **415** V
